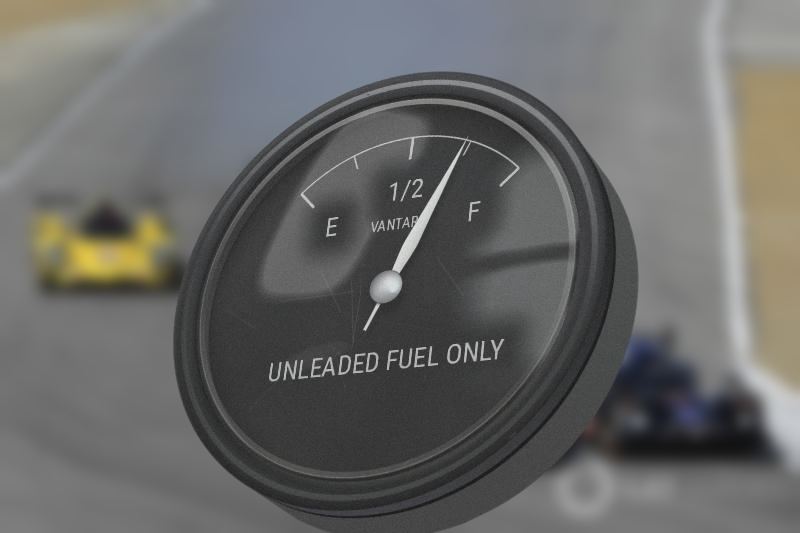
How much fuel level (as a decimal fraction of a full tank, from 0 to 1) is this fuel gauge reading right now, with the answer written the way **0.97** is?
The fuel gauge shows **0.75**
